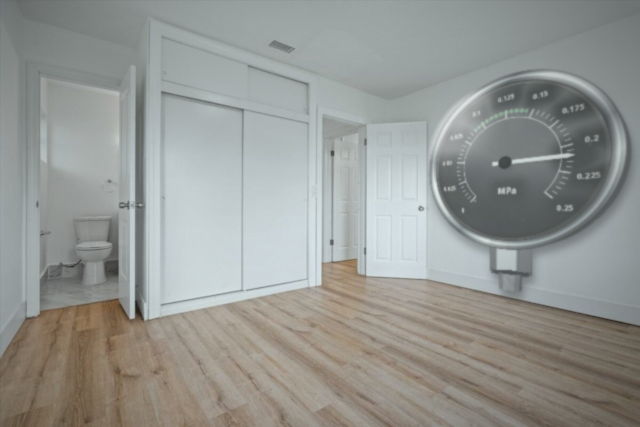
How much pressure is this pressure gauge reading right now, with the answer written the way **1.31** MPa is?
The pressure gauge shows **0.21** MPa
